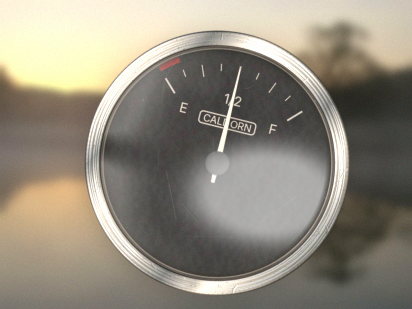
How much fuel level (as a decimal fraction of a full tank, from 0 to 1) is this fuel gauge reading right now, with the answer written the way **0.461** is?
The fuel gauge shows **0.5**
